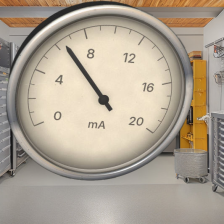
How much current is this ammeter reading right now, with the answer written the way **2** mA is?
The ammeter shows **6.5** mA
